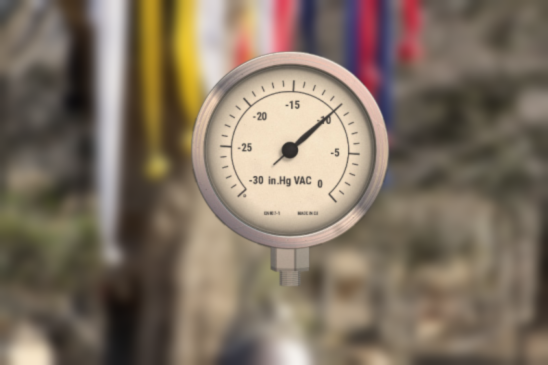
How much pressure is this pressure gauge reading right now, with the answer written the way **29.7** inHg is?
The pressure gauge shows **-10** inHg
